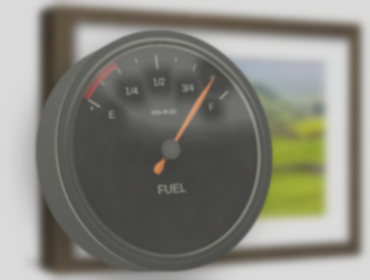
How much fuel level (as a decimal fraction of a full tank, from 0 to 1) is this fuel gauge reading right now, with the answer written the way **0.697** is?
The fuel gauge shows **0.875**
